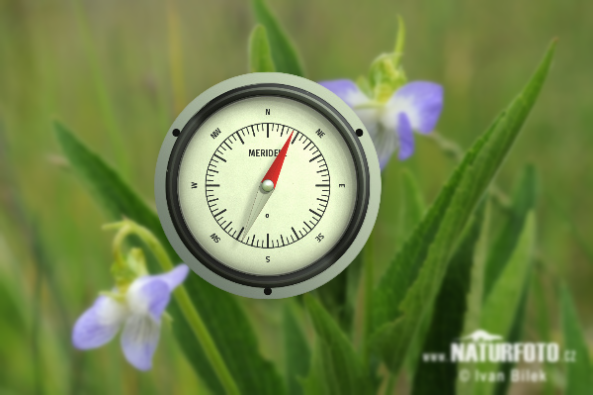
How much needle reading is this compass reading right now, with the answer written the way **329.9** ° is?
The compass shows **25** °
